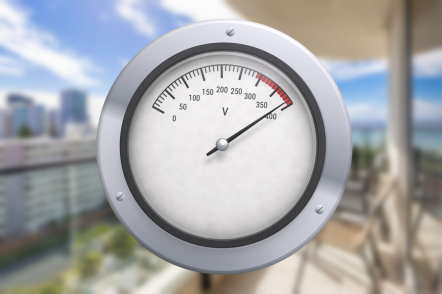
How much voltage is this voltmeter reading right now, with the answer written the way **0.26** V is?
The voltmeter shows **390** V
